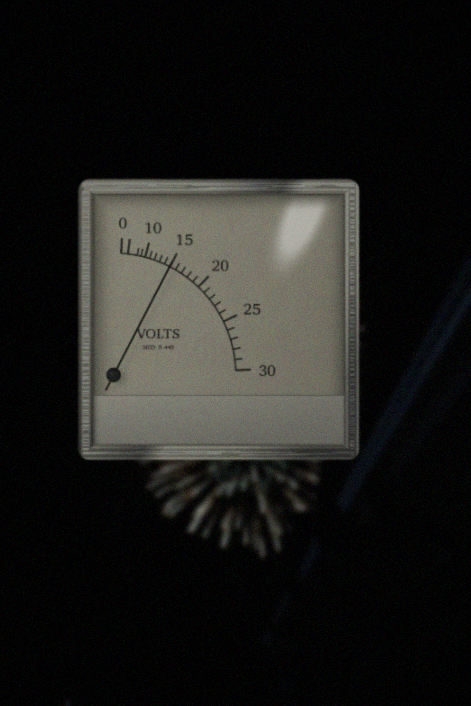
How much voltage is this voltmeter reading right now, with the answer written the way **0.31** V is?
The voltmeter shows **15** V
